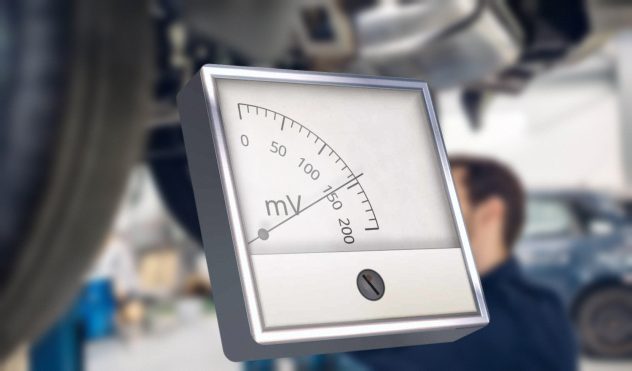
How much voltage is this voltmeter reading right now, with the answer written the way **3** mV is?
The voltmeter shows **145** mV
